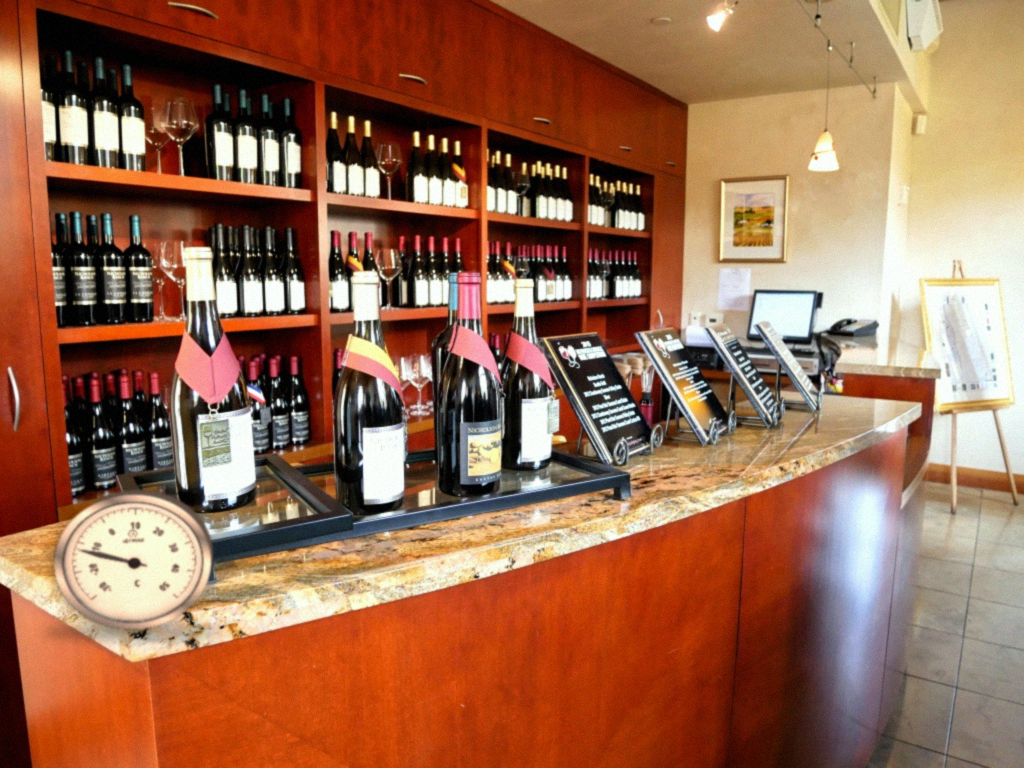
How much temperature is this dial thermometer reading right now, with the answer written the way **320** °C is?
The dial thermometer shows **-12** °C
